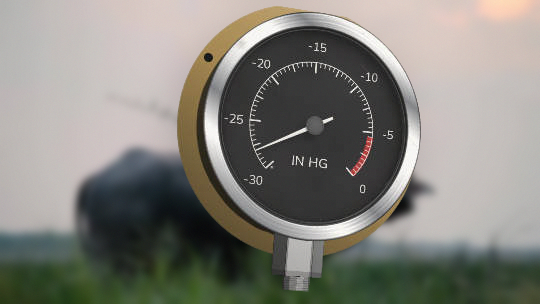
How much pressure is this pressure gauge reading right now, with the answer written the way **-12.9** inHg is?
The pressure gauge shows **-28** inHg
